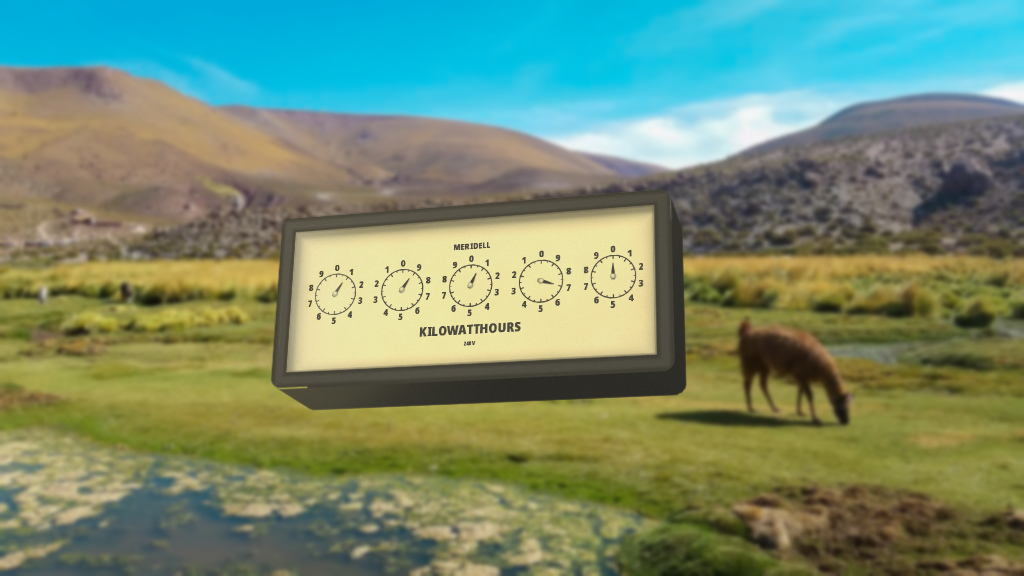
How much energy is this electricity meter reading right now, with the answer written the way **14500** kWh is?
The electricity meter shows **9070** kWh
